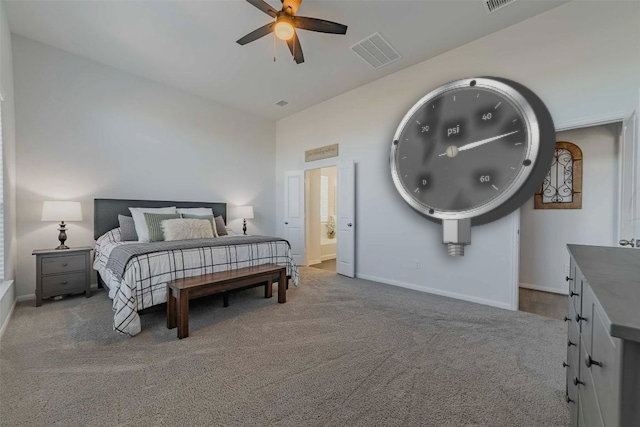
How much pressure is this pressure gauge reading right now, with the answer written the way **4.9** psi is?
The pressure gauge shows **47.5** psi
